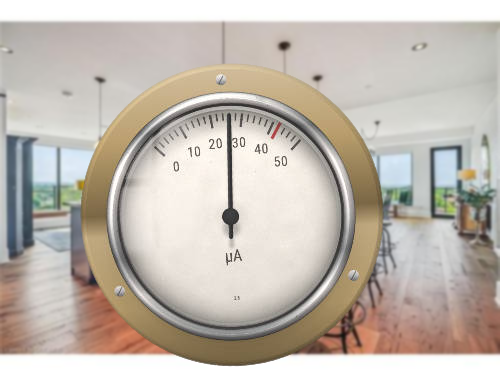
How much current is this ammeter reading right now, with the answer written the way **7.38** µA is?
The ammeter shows **26** µA
